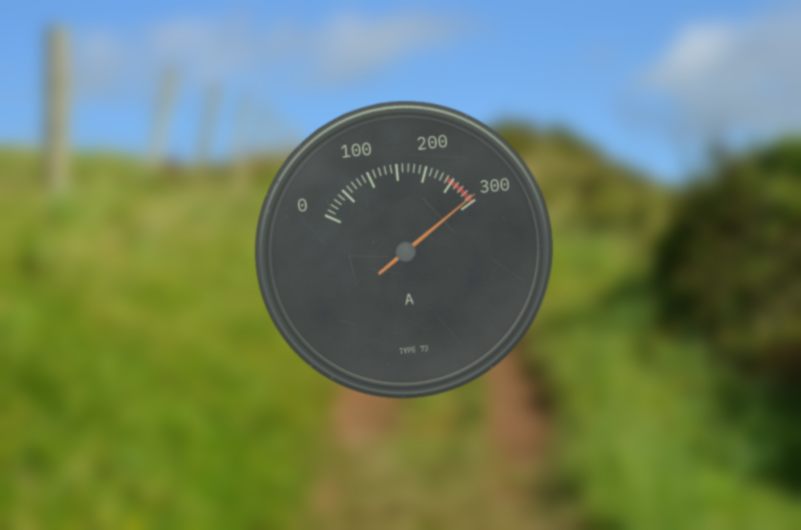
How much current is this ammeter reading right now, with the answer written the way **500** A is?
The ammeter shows **290** A
